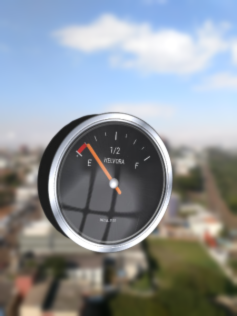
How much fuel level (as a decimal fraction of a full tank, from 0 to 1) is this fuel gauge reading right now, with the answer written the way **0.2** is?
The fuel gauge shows **0.125**
